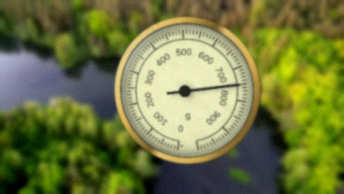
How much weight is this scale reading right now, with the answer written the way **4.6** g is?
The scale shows **750** g
